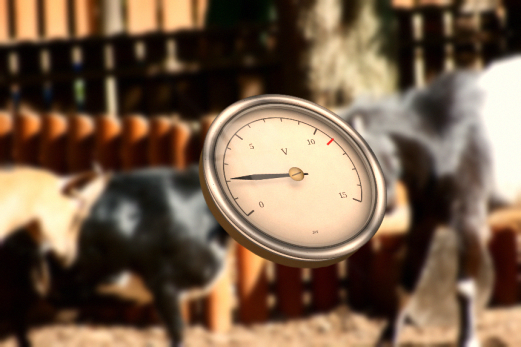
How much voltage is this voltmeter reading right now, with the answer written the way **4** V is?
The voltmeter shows **2** V
